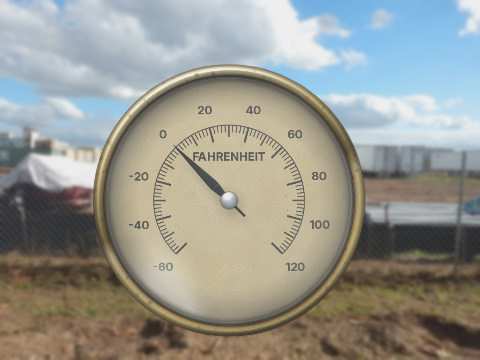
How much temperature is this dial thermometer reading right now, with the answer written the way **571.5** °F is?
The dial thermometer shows **0** °F
